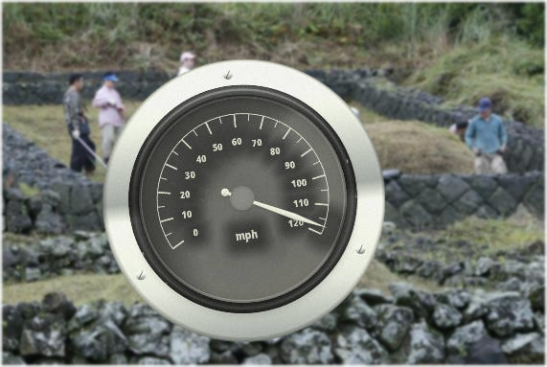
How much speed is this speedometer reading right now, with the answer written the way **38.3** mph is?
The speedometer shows **117.5** mph
